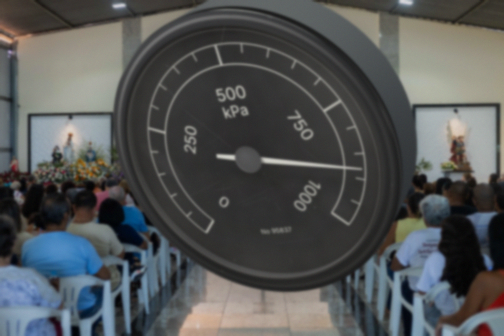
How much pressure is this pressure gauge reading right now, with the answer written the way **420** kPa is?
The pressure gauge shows **875** kPa
